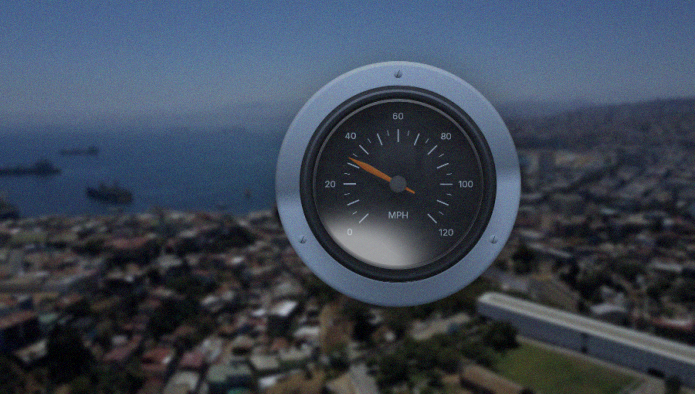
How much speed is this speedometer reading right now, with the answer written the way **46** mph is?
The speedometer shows **32.5** mph
